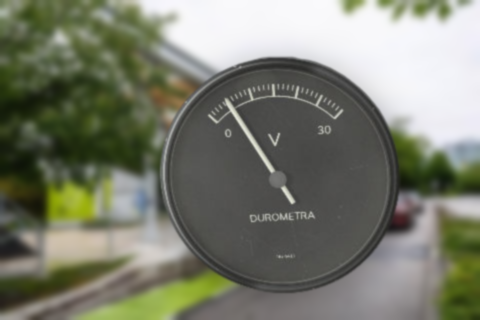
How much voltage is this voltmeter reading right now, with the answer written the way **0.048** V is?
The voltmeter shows **5** V
